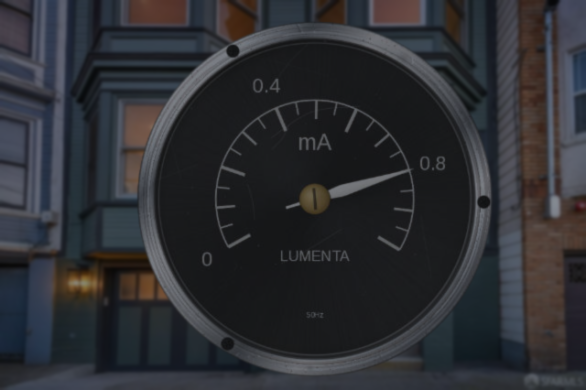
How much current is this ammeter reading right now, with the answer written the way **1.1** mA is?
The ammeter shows **0.8** mA
